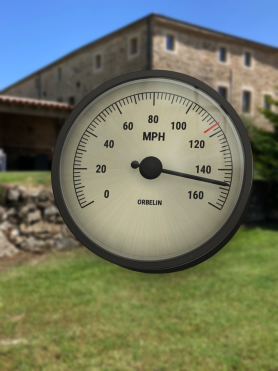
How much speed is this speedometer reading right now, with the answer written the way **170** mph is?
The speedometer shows **148** mph
